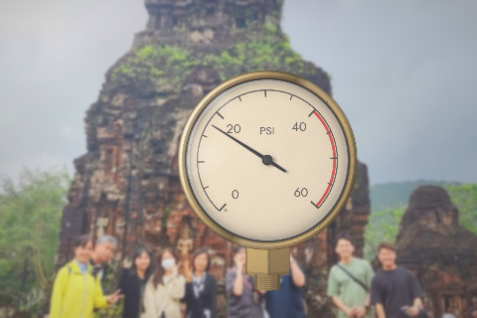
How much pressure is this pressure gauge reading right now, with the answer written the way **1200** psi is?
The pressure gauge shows **17.5** psi
